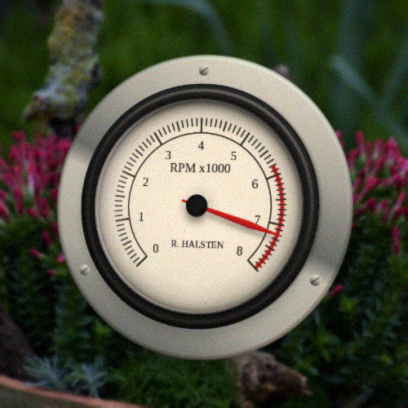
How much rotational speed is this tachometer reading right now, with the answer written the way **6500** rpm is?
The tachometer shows **7200** rpm
